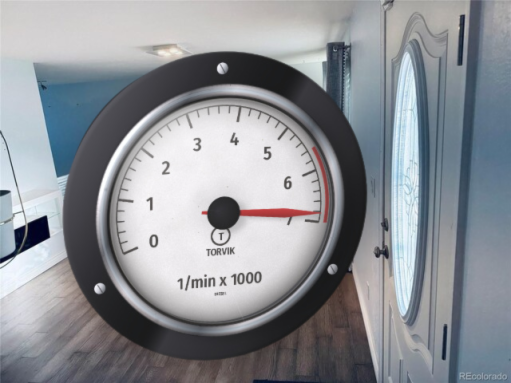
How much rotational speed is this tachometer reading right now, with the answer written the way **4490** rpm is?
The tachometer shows **6800** rpm
